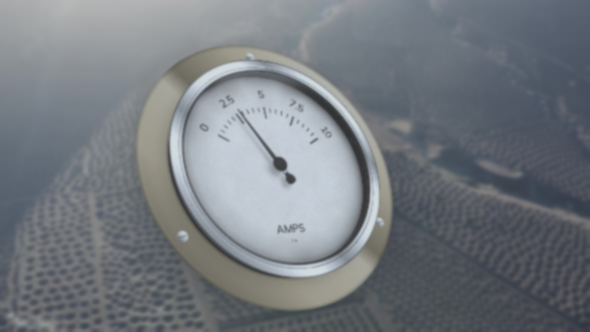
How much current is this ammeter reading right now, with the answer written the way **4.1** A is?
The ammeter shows **2.5** A
